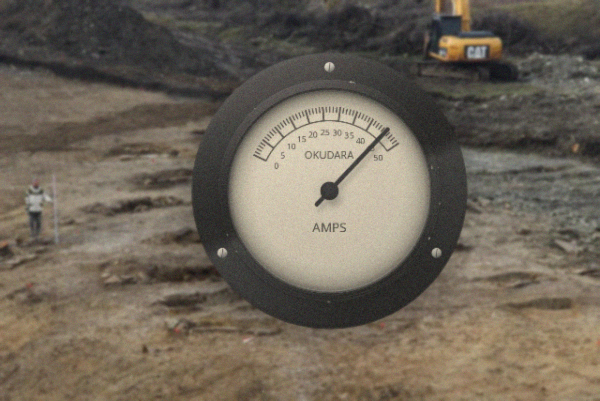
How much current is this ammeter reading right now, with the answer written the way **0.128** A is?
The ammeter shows **45** A
